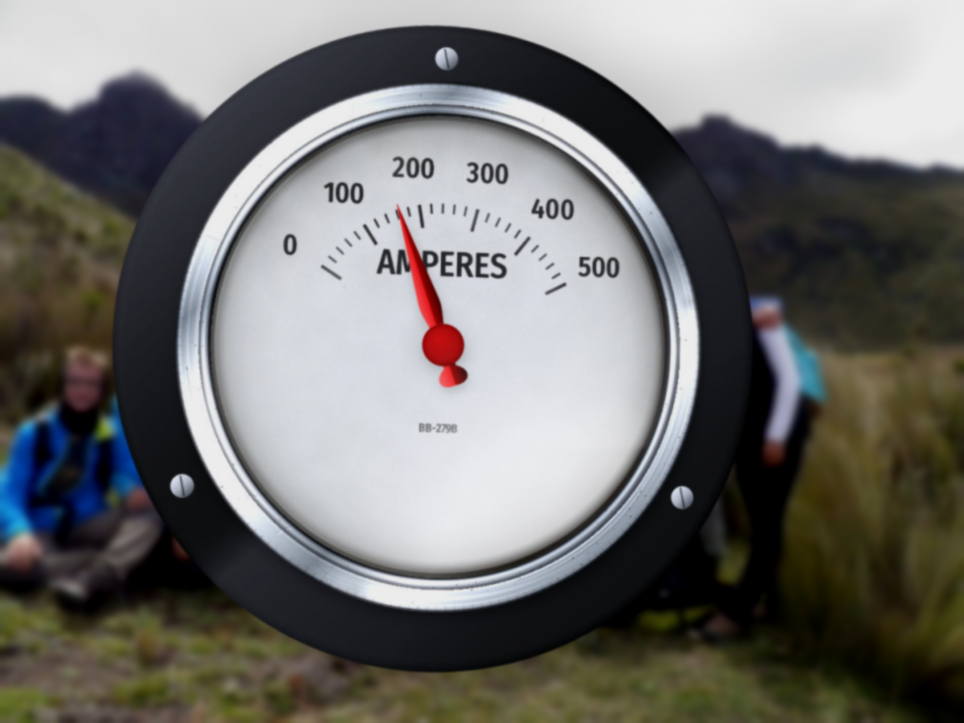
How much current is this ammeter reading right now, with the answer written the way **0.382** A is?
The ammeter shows **160** A
